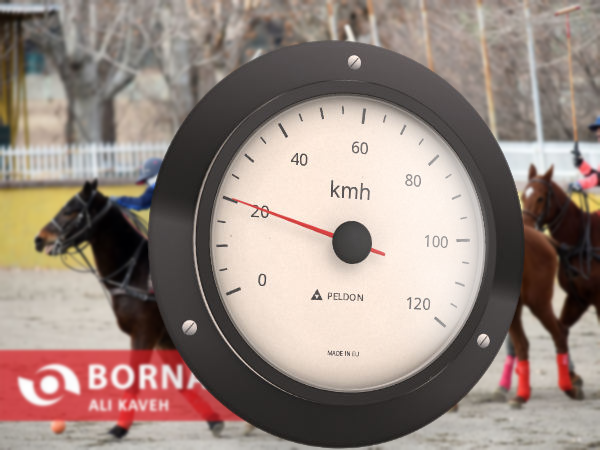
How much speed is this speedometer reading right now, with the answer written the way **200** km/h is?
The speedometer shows **20** km/h
